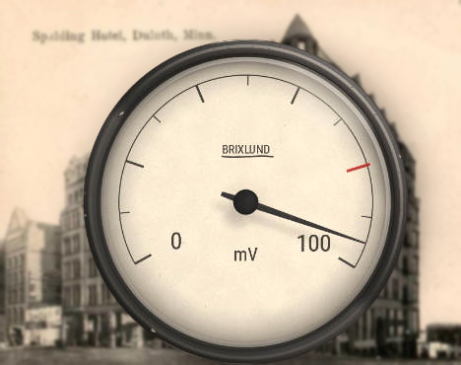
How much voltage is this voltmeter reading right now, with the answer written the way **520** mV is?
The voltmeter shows **95** mV
